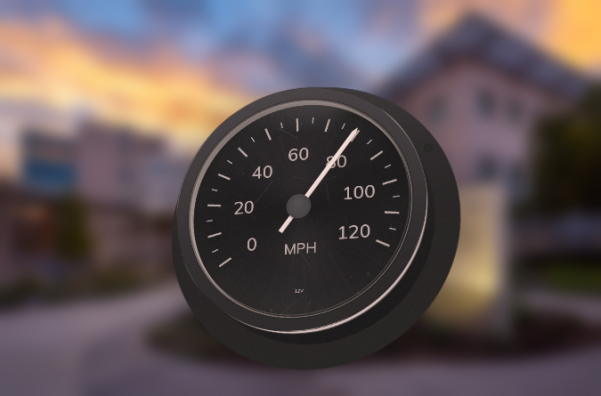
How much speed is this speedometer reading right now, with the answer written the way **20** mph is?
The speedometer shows **80** mph
